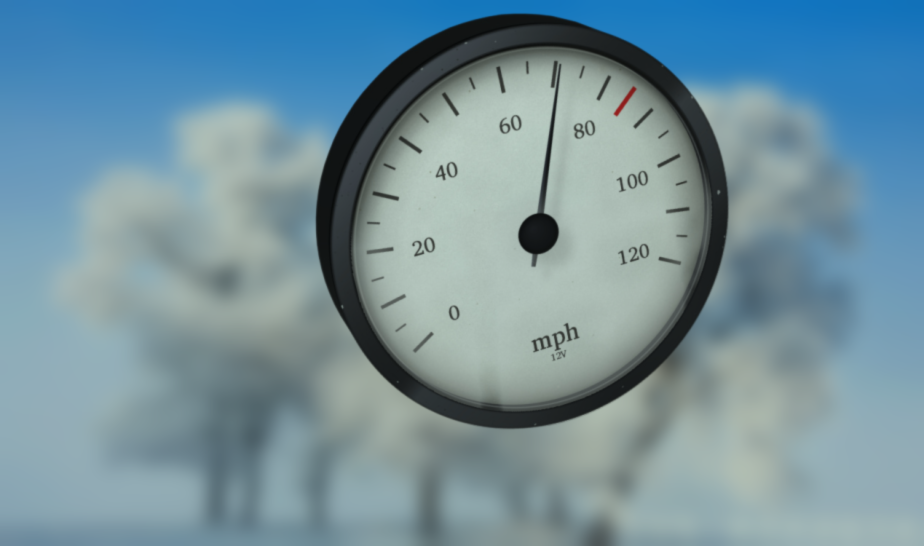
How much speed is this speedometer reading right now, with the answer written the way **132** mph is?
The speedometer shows **70** mph
